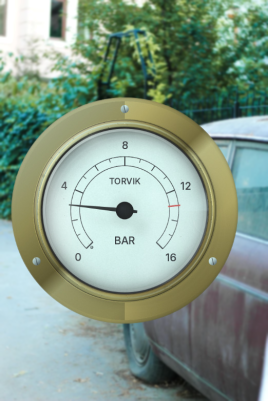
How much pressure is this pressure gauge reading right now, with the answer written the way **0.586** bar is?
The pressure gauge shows **3** bar
